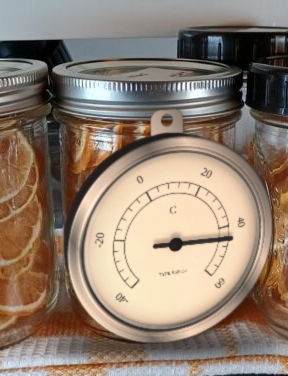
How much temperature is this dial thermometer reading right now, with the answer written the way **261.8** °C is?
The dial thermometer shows **44** °C
